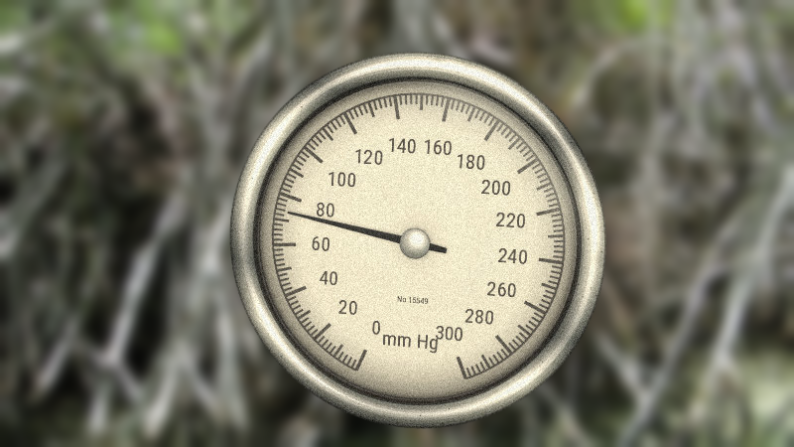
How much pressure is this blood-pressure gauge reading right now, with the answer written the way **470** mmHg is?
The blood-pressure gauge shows **74** mmHg
